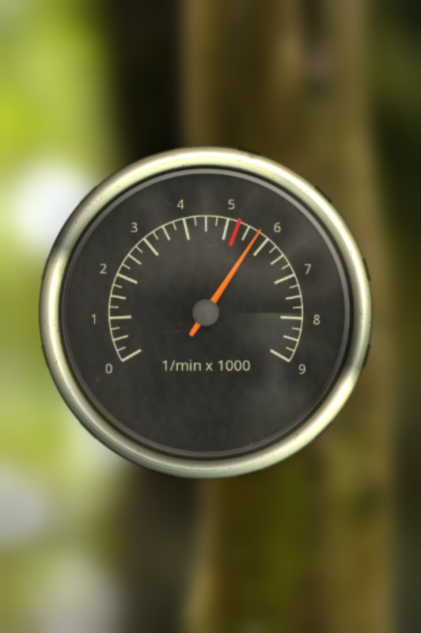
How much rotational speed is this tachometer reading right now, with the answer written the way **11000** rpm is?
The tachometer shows **5750** rpm
